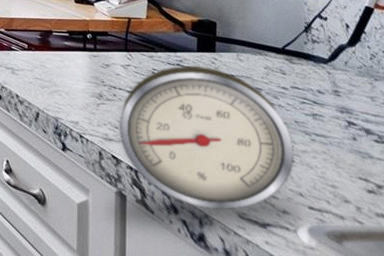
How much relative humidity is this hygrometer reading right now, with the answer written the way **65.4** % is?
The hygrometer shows **10** %
